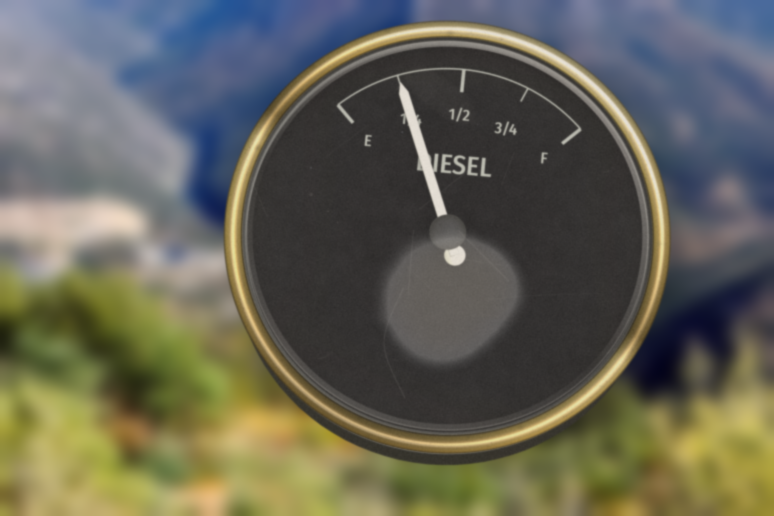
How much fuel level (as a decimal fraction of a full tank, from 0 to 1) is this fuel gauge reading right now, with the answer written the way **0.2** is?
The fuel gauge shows **0.25**
